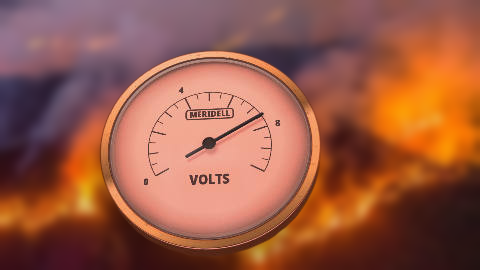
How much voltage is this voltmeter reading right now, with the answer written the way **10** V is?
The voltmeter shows **7.5** V
